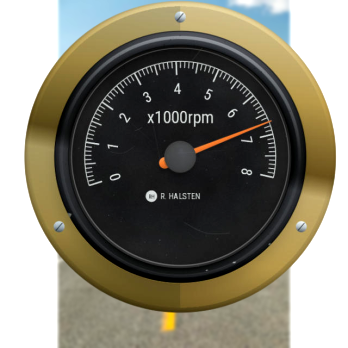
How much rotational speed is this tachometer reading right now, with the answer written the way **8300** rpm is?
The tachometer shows **6700** rpm
